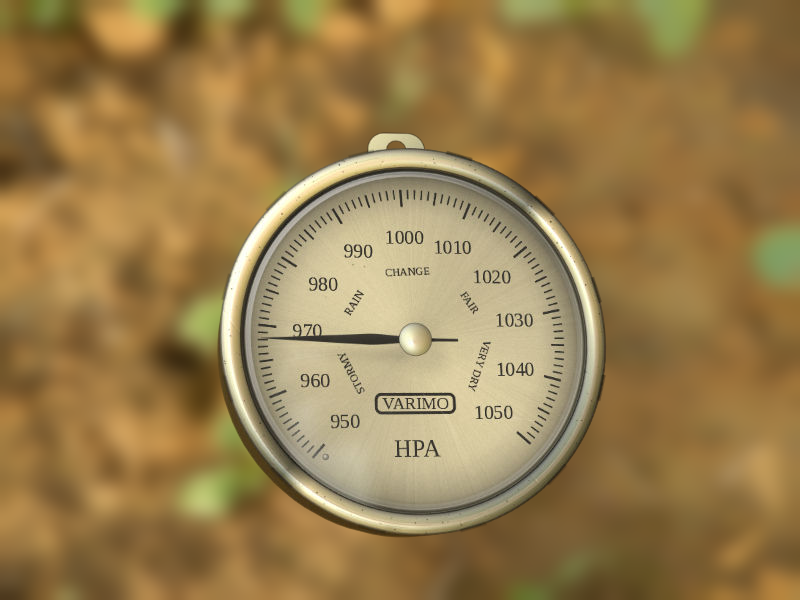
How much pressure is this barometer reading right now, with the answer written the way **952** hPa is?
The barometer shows **968** hPa
